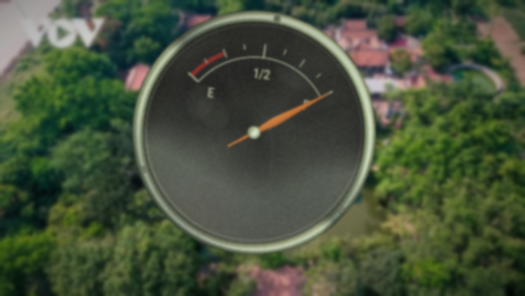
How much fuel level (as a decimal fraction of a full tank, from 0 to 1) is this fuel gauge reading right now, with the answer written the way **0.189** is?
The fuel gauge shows **1**
